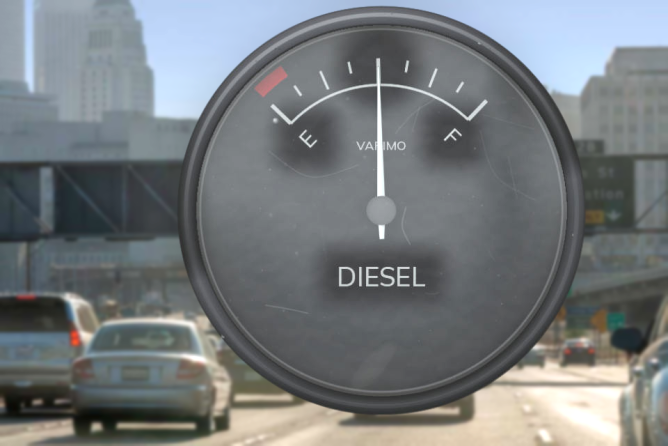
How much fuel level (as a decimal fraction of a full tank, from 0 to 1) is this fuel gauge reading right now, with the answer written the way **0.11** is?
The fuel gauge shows **0.5**
